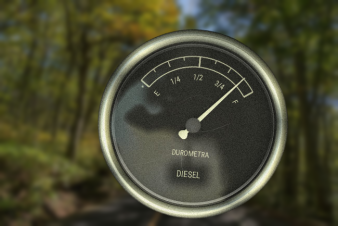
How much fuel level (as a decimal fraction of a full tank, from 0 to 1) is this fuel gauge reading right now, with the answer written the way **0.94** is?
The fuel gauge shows **0.875**
